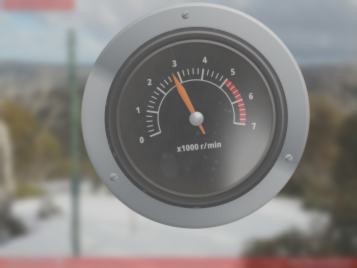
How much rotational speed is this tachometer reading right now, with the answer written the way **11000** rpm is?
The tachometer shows **2800** rpm
